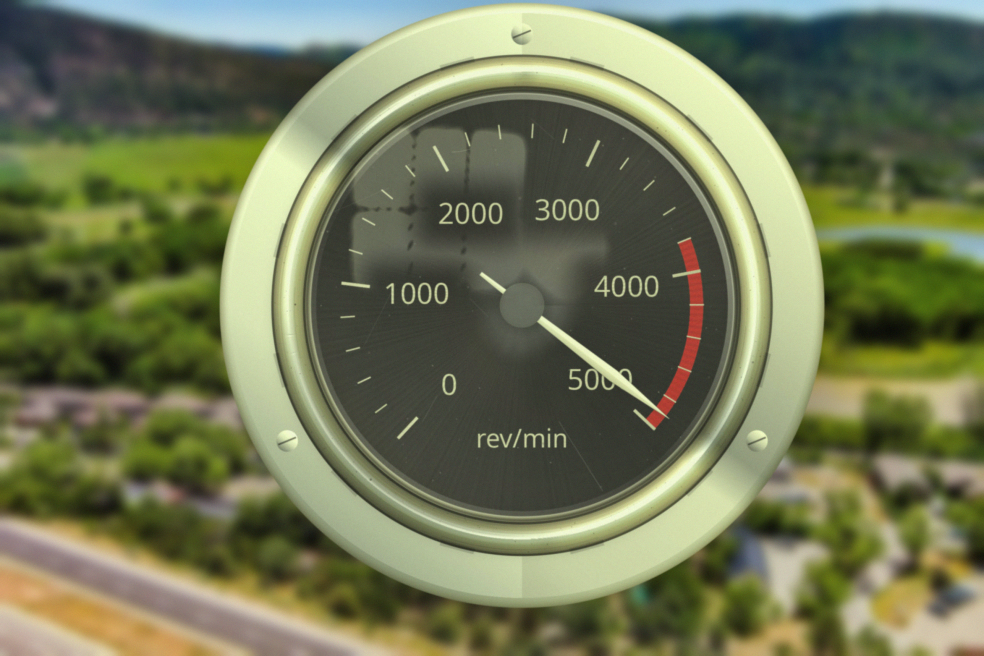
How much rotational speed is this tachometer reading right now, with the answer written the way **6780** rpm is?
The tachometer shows **4900** rpm
